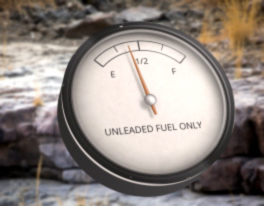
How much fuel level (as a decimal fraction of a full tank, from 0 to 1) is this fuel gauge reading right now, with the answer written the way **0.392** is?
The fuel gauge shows **0.375**
